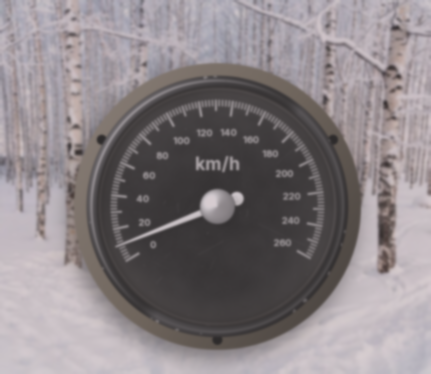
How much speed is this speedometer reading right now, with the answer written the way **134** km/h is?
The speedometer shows **10** km/h
